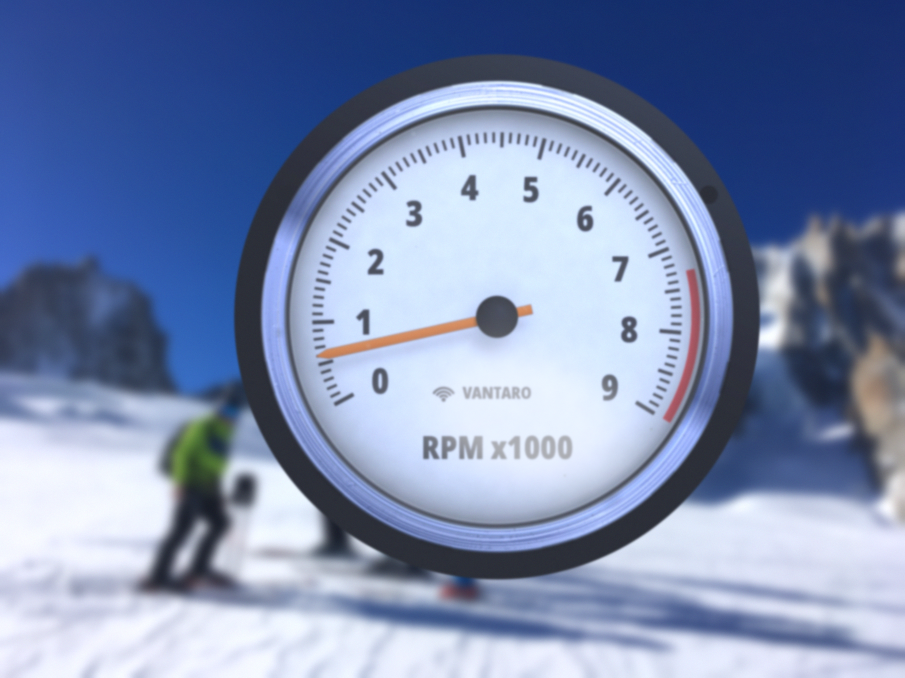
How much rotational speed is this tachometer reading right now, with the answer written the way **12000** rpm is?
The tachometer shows **600** rpm
